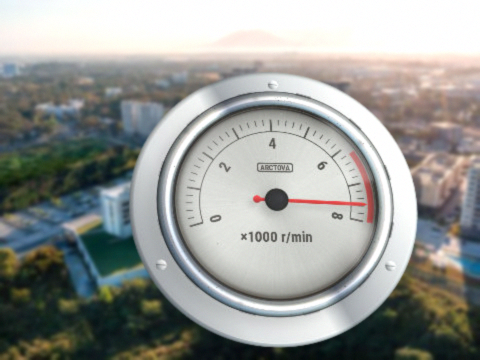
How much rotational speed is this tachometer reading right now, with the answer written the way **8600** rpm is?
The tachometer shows **7600** rpm
